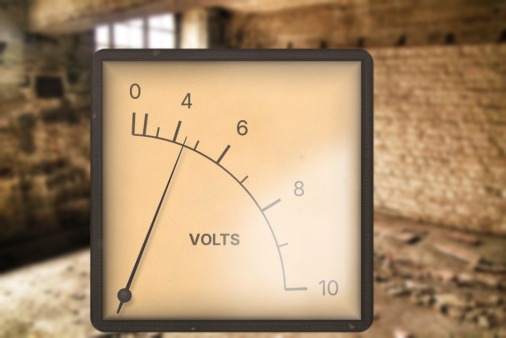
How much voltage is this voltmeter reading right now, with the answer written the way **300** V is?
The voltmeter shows **4.5** V
